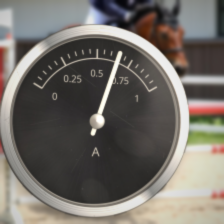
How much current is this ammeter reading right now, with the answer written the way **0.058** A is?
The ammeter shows **0.65** A
